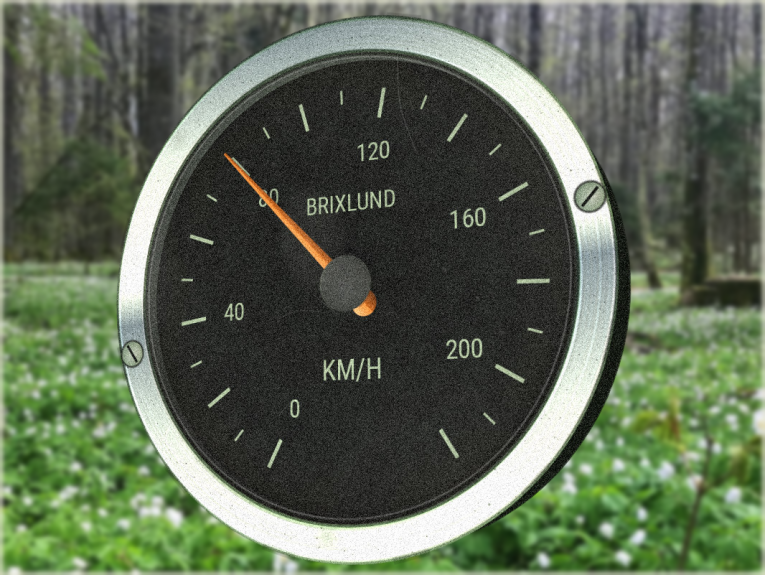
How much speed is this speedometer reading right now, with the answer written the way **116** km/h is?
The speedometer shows **80** km/h
